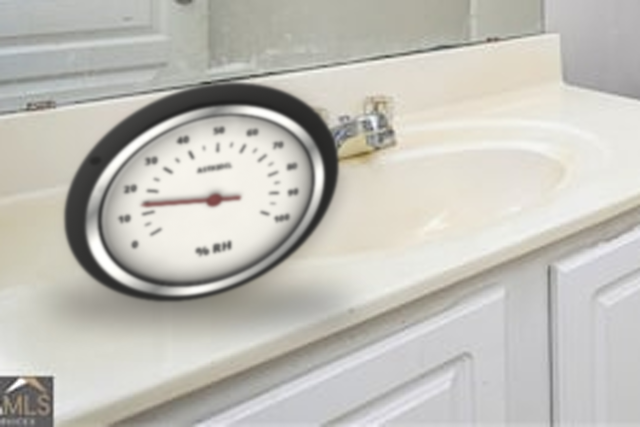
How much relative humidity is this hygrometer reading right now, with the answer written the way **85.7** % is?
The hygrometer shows **15** %
